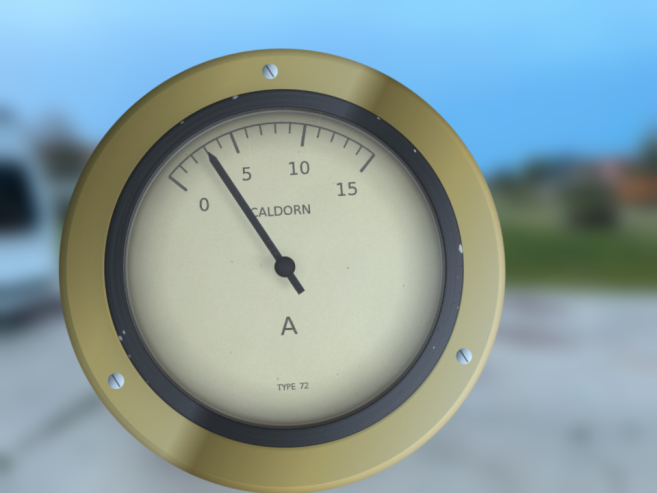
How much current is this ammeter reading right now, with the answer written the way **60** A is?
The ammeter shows **3** A
